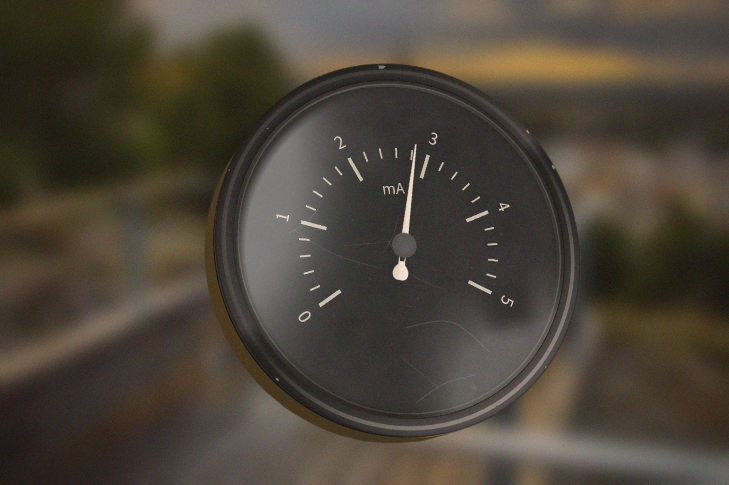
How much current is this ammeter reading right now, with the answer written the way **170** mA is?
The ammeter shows **2.8** mA
